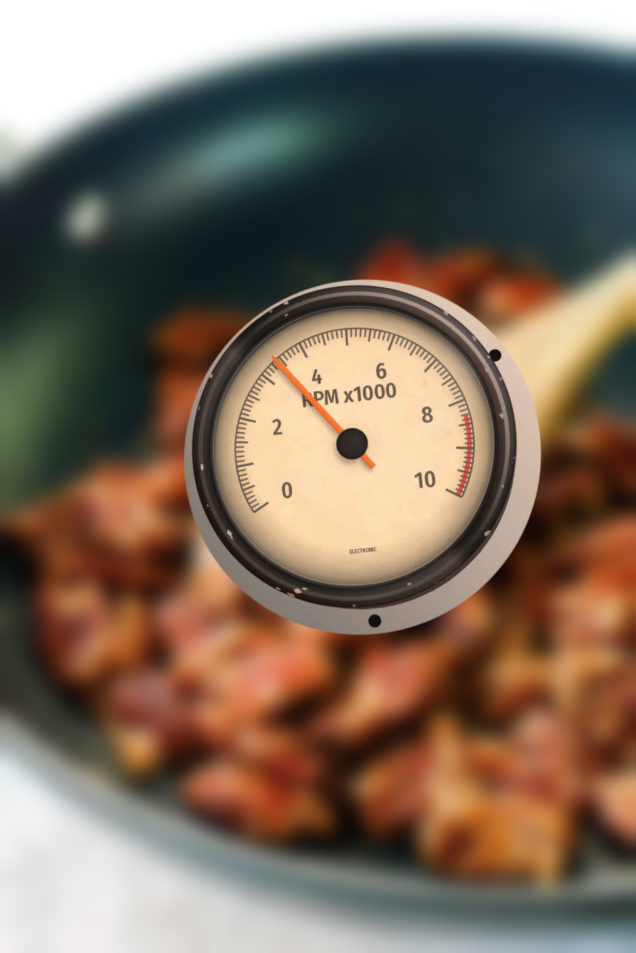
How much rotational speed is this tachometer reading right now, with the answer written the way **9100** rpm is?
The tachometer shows **3400** rpm
